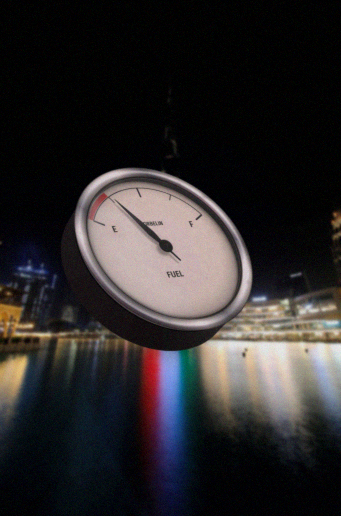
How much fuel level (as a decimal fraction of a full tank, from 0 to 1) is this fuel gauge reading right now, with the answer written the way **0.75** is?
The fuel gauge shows **0.25**
